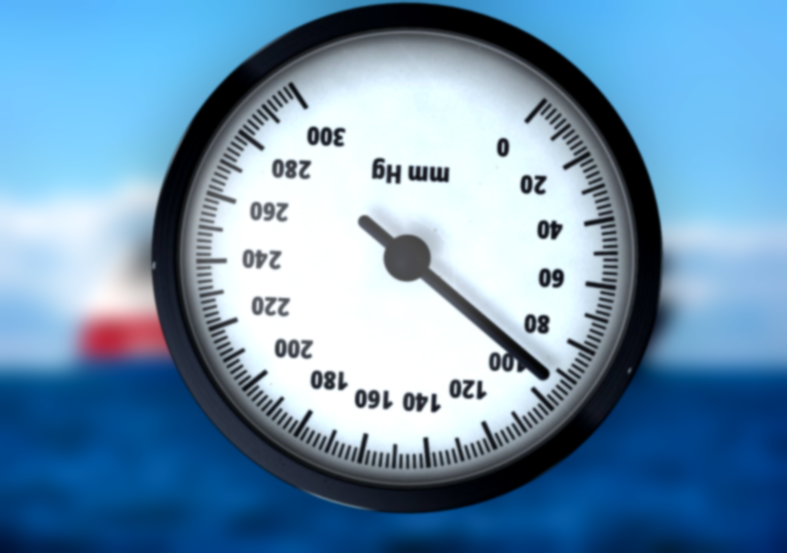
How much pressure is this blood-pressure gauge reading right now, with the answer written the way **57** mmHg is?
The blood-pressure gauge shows **94** mmHg
